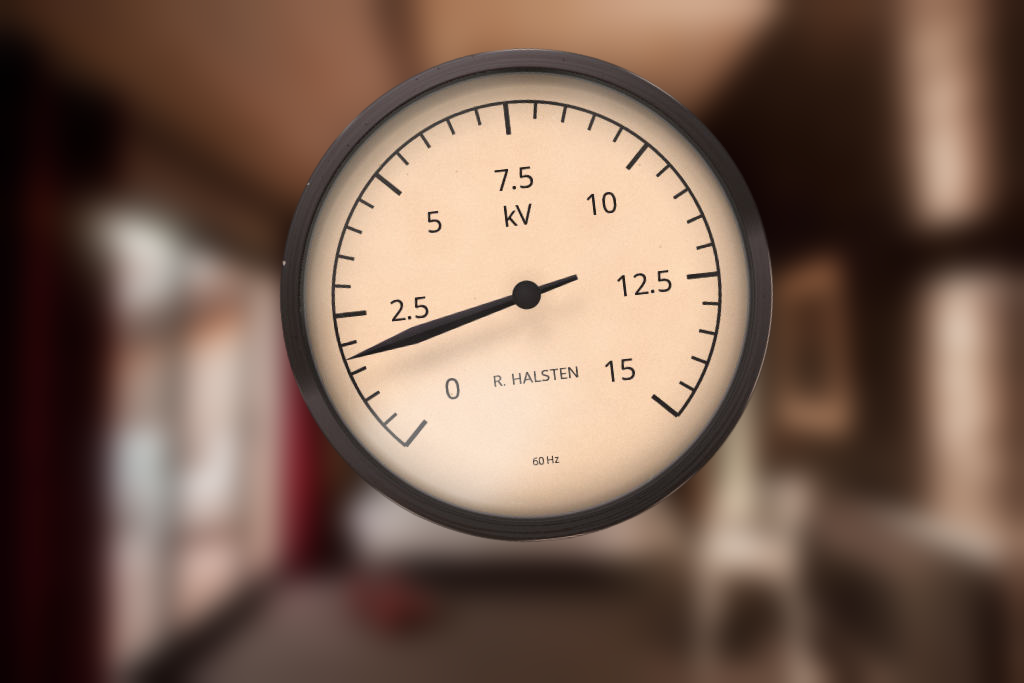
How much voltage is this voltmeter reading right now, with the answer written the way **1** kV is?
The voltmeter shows **1.75** kV
